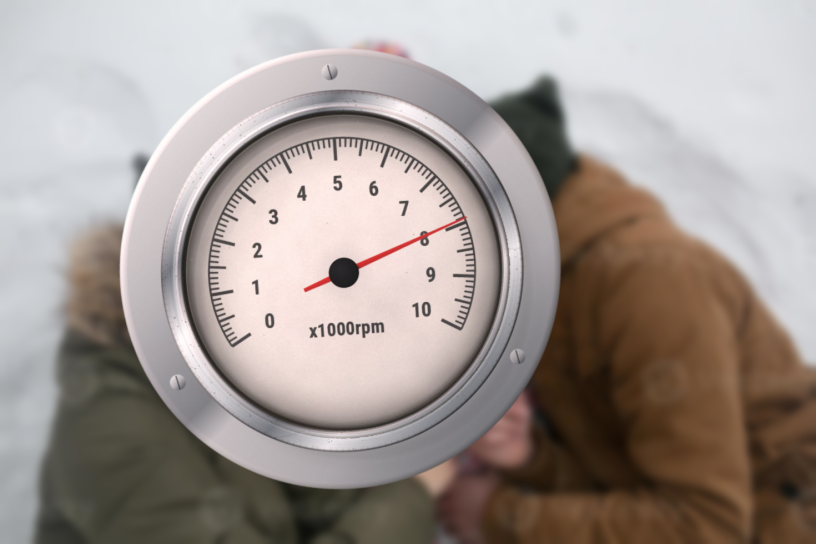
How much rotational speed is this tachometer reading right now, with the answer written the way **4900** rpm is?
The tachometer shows **7900** rpm
